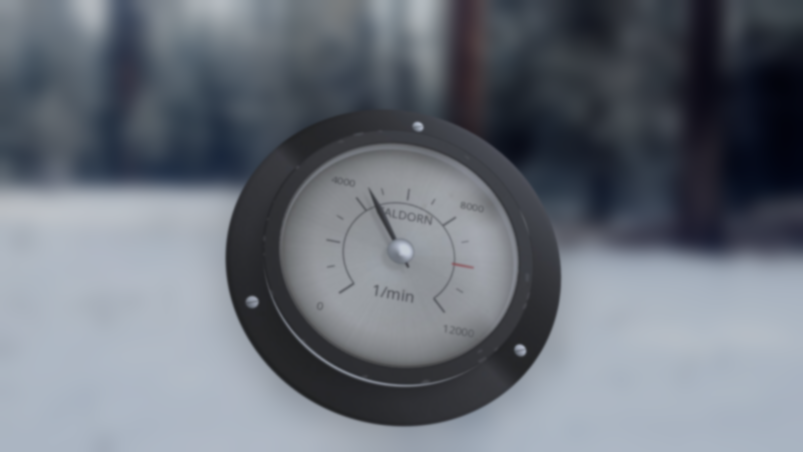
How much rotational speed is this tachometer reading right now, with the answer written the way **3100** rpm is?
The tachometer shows **4500** rpm
